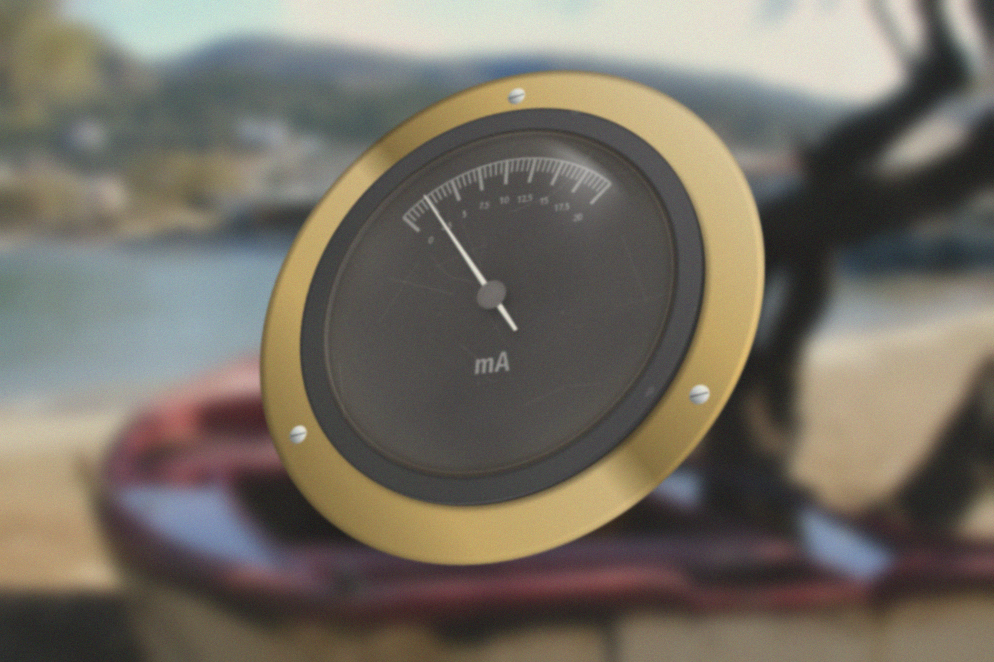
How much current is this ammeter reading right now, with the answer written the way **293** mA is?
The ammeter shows **2.5** mA
